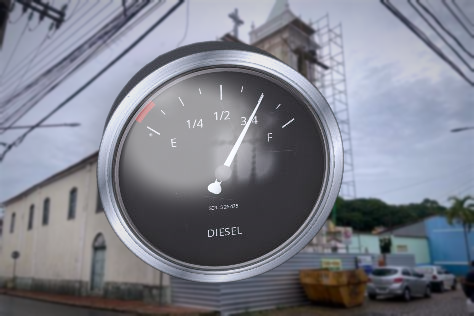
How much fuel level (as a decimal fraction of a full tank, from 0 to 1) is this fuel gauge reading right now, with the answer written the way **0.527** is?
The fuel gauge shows **0.75**
